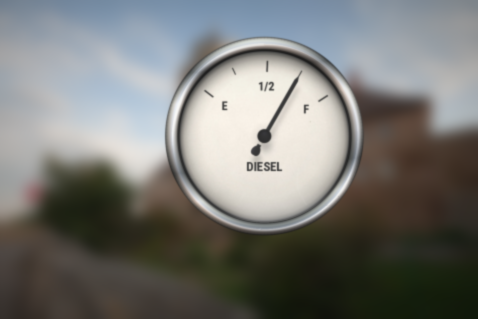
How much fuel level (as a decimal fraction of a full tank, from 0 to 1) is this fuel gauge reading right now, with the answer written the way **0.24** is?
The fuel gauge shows **0.75**
